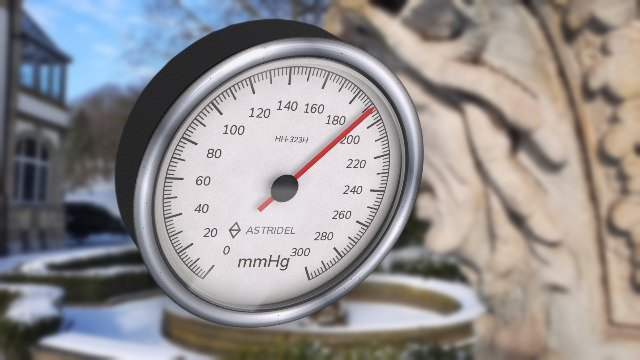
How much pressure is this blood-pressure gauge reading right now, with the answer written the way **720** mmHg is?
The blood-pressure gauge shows **190** mmHg
